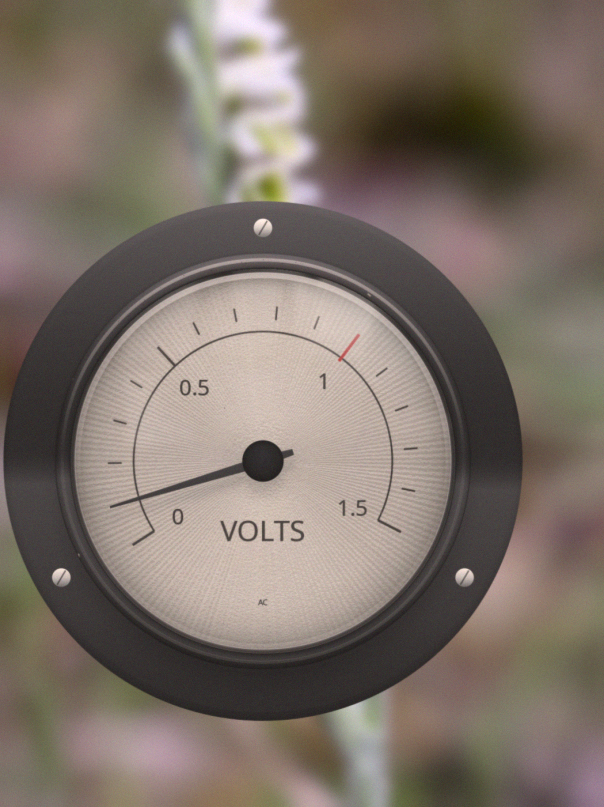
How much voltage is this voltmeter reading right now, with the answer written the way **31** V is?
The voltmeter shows **0.1** V
